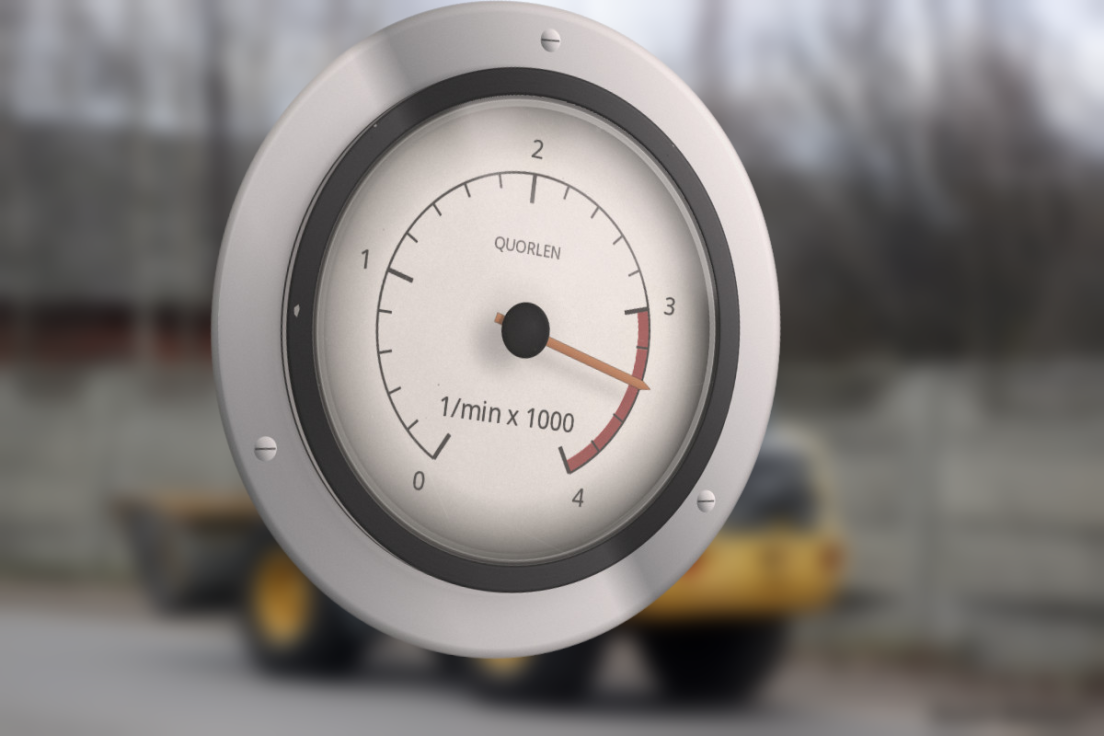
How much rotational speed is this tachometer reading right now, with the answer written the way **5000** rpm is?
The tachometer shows **3400** rpm
